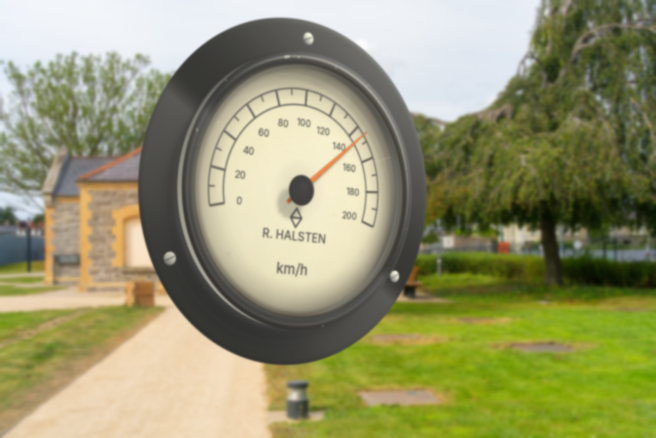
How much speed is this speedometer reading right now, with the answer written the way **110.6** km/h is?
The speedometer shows **145** km/h
